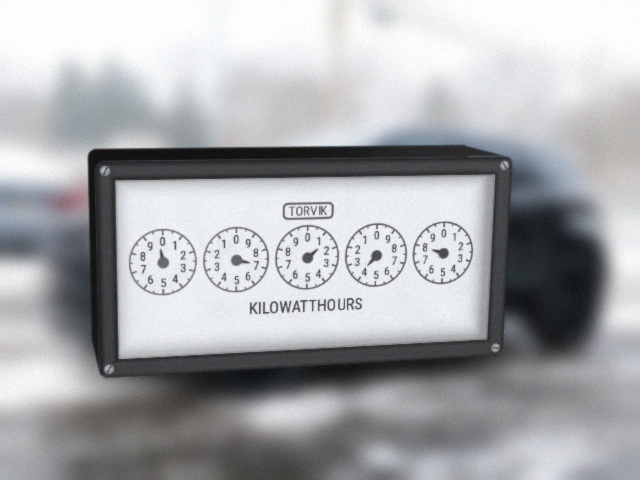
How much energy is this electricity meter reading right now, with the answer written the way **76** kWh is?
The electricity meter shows **97138** kWh
